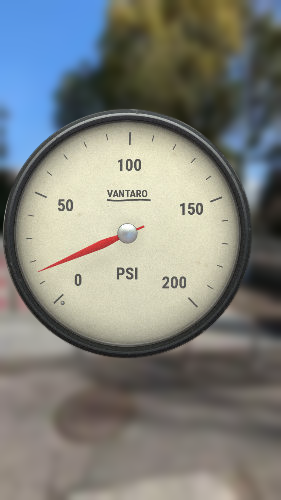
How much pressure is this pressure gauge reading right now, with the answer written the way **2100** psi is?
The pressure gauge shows **15** psi
